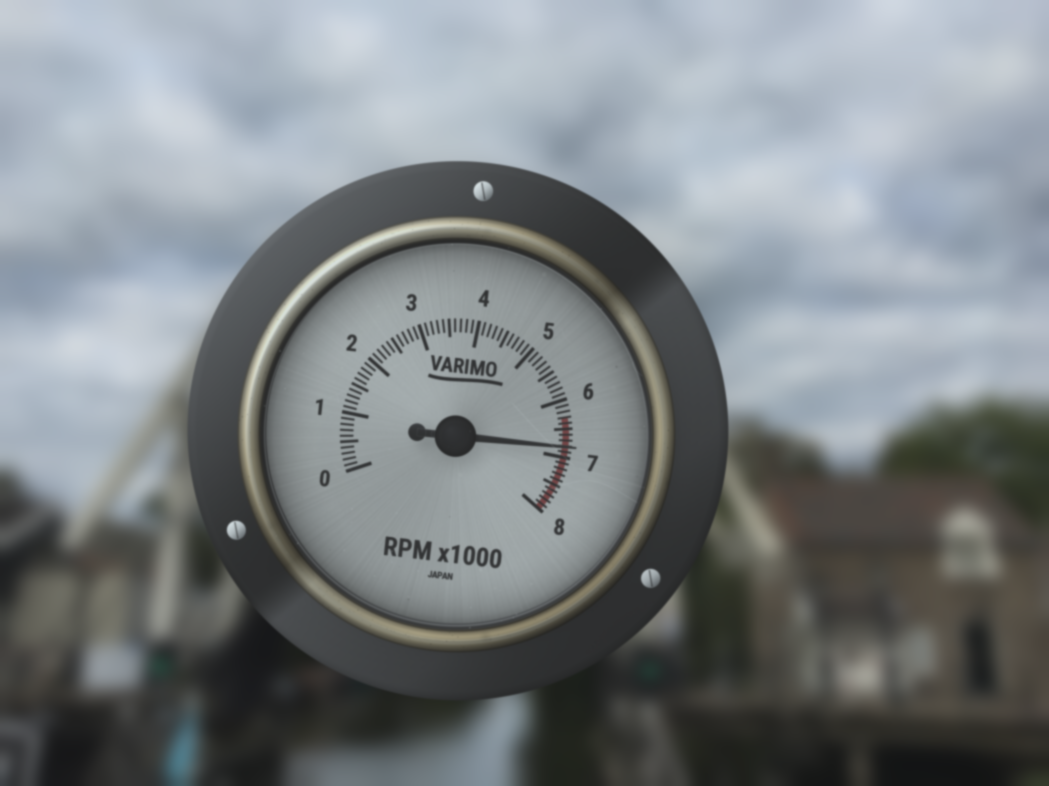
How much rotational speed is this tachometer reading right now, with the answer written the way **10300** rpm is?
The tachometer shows **6800** rpm
